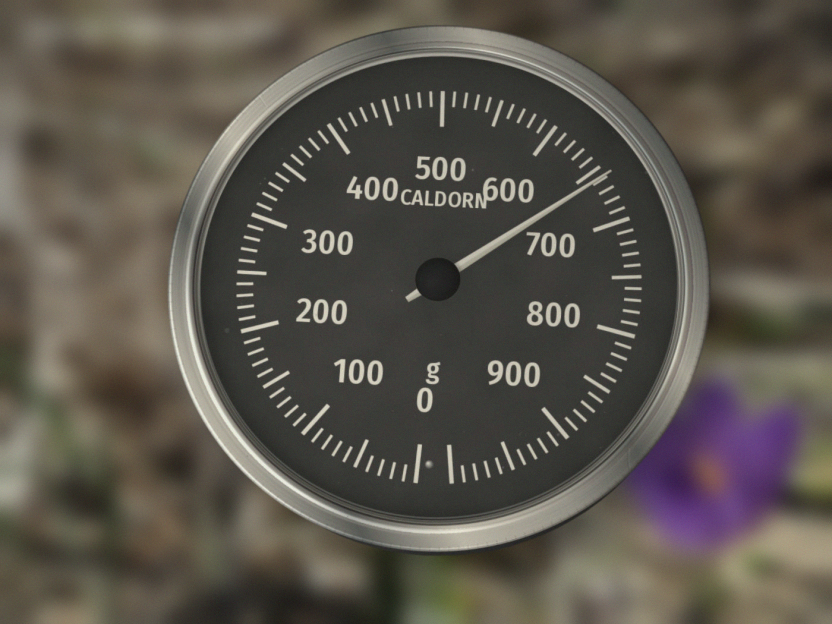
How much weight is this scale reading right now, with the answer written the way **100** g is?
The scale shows **660** g
